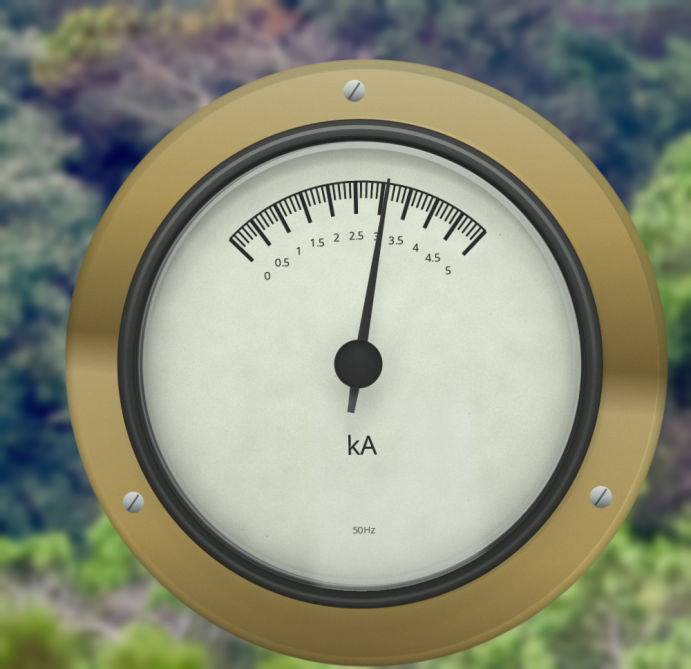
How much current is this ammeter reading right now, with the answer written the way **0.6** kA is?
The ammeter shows **3.1** kA
